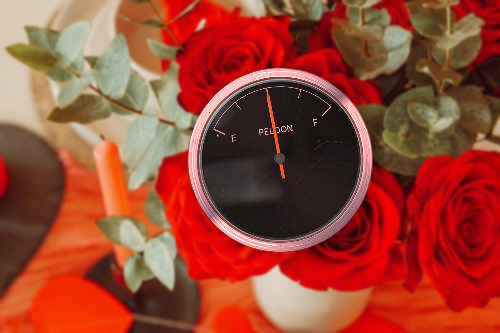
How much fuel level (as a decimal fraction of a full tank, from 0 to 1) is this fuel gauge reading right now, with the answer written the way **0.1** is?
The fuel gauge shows **0.5**
